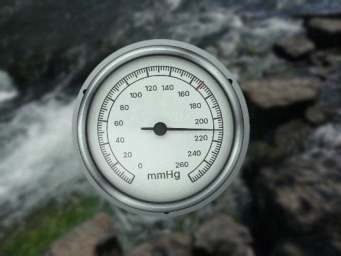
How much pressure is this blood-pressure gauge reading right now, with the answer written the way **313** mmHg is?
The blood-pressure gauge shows **210** mmHg
